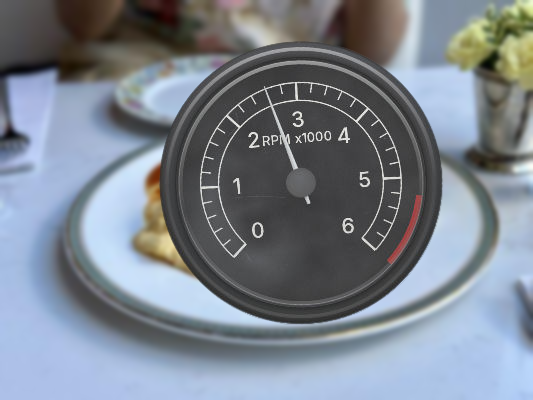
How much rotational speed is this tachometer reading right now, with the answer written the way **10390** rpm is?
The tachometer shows **2600** rpm
